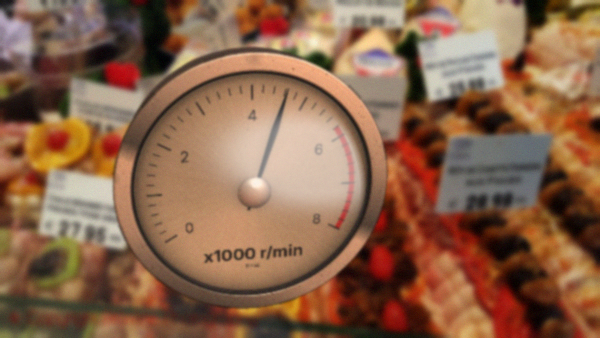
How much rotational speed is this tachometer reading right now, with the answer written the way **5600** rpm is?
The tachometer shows **4600** rpm
